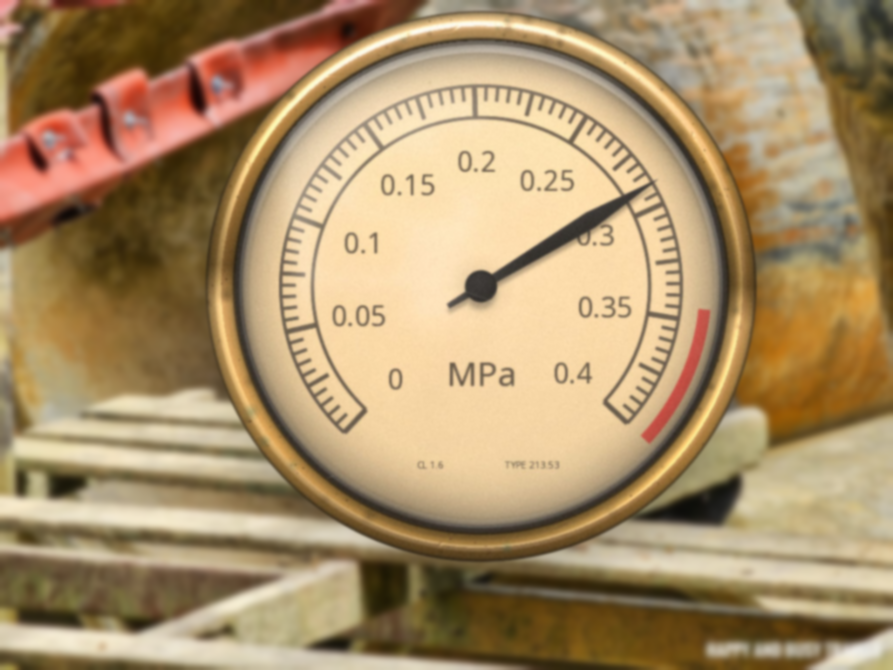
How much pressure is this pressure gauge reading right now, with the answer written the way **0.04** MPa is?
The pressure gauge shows **0.29** MPa
